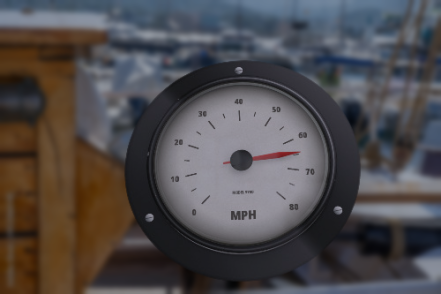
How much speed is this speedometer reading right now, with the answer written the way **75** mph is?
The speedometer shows **65** mph
